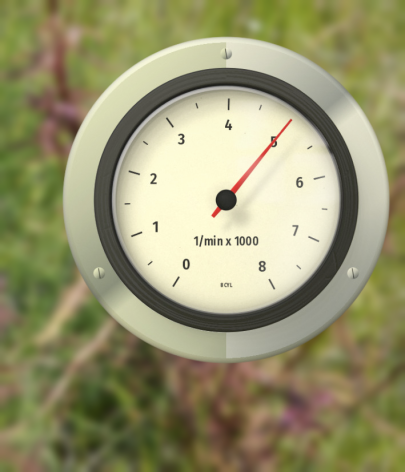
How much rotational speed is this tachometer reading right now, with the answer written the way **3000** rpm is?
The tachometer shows **5000** rpm
